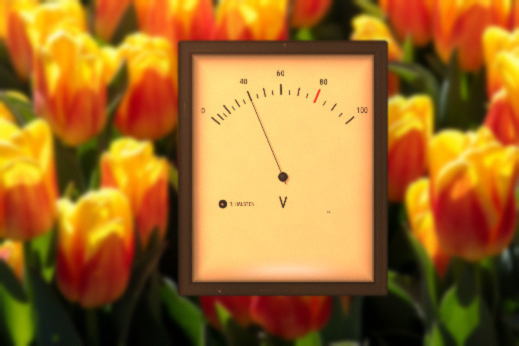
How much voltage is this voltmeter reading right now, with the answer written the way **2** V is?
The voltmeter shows **40** V
